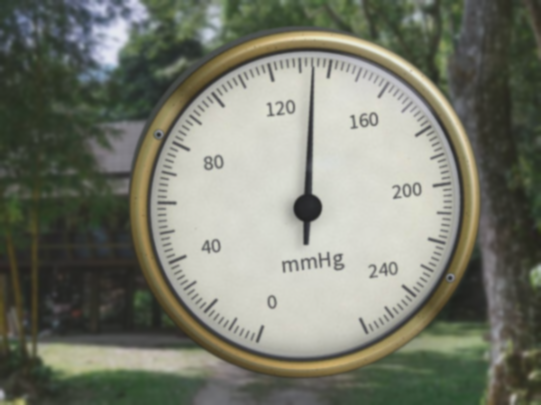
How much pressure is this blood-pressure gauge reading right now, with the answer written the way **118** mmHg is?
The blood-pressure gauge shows **134** mmHg
